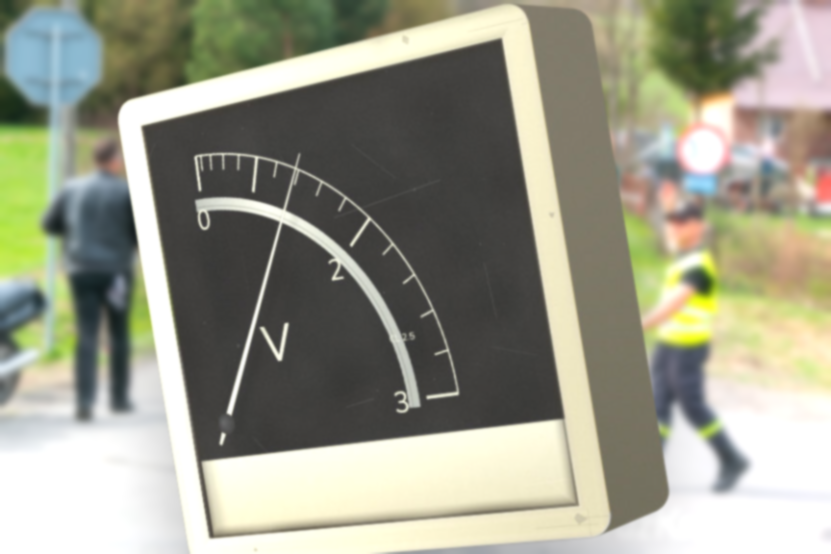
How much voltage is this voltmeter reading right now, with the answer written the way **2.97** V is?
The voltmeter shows **1.4** V
